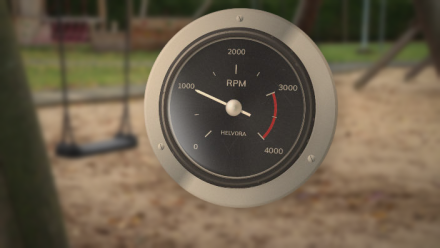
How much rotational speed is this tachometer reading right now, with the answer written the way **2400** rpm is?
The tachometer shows **1000** rpm
